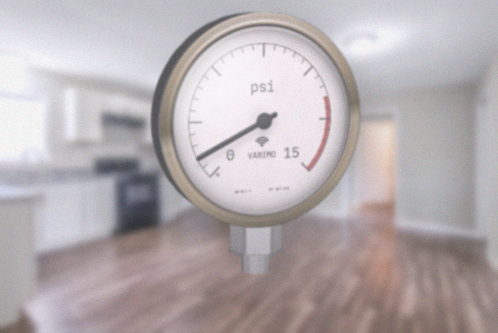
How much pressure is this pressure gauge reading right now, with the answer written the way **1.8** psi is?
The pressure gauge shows **1** psi
